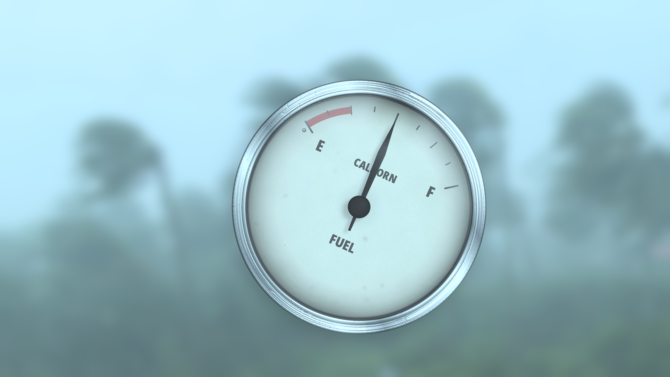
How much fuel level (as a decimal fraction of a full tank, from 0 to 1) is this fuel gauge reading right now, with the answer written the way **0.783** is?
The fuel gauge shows **0.5**
